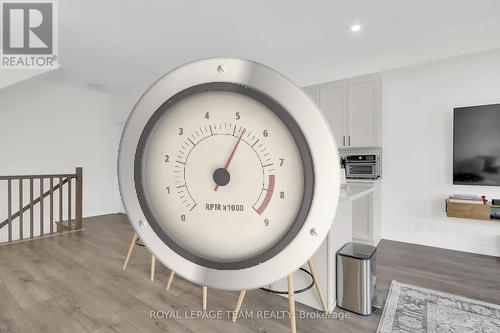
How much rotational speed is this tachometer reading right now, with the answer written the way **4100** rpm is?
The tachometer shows **5400** rpm
